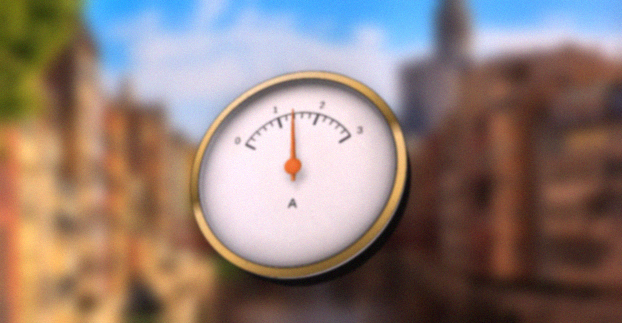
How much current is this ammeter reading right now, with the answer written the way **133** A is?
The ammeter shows **1.4** A
